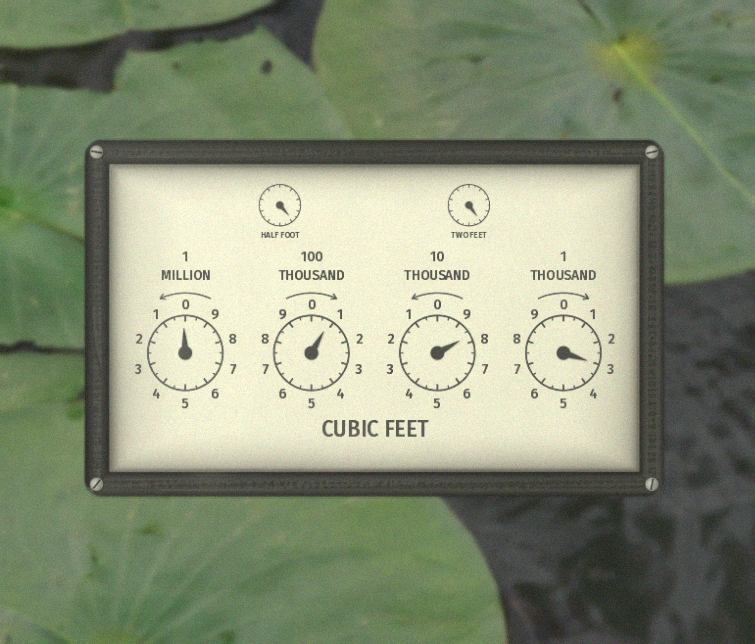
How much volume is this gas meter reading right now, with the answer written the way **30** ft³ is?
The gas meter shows **8300** ft³
